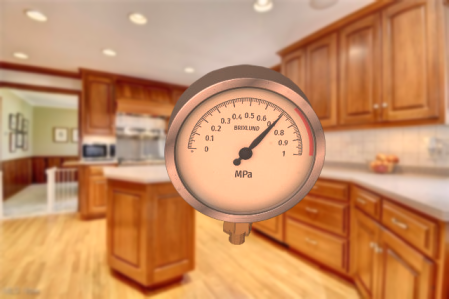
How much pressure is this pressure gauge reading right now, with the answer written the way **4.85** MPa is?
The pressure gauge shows **0.7** MPa
